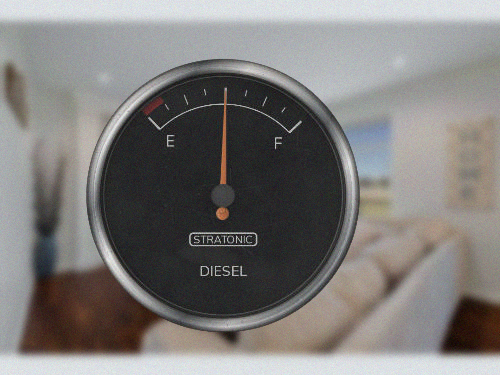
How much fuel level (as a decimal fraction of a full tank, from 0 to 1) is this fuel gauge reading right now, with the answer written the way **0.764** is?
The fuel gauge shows **0.5**
